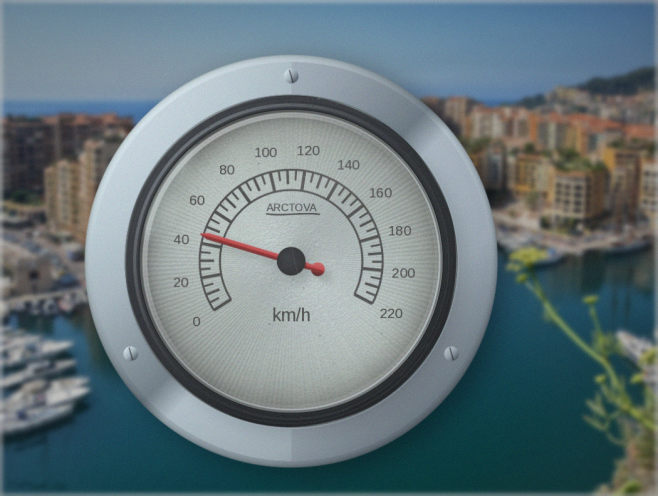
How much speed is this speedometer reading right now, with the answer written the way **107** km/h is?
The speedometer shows **45** km/h
